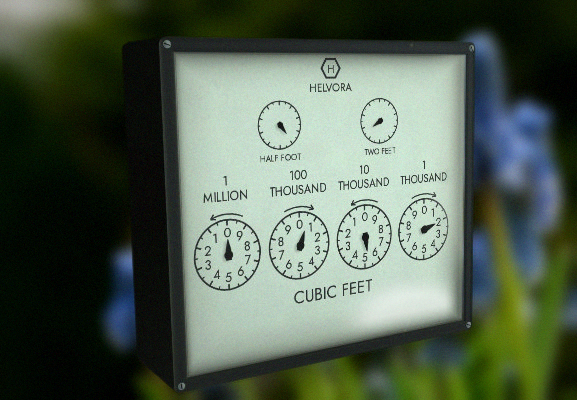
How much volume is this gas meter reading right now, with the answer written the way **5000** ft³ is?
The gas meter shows **5200** ft³
